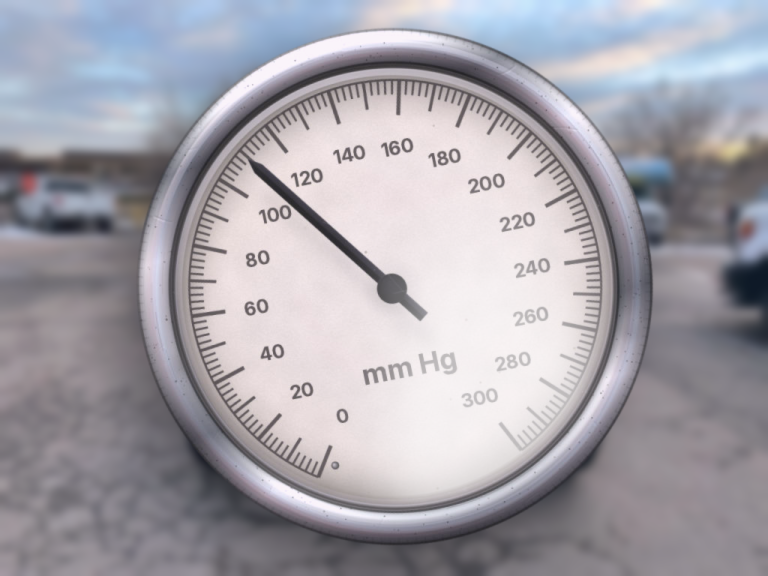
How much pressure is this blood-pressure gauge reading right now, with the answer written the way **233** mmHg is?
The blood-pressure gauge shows **110** mmHg
